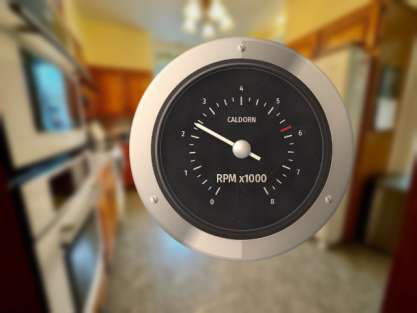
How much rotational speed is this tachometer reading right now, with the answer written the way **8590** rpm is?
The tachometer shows **2375** rpm
